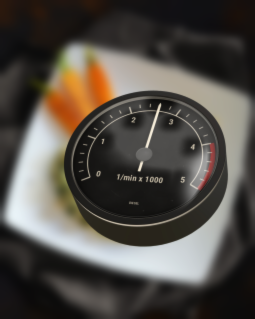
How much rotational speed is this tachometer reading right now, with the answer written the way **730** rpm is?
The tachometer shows **2600** rpm
